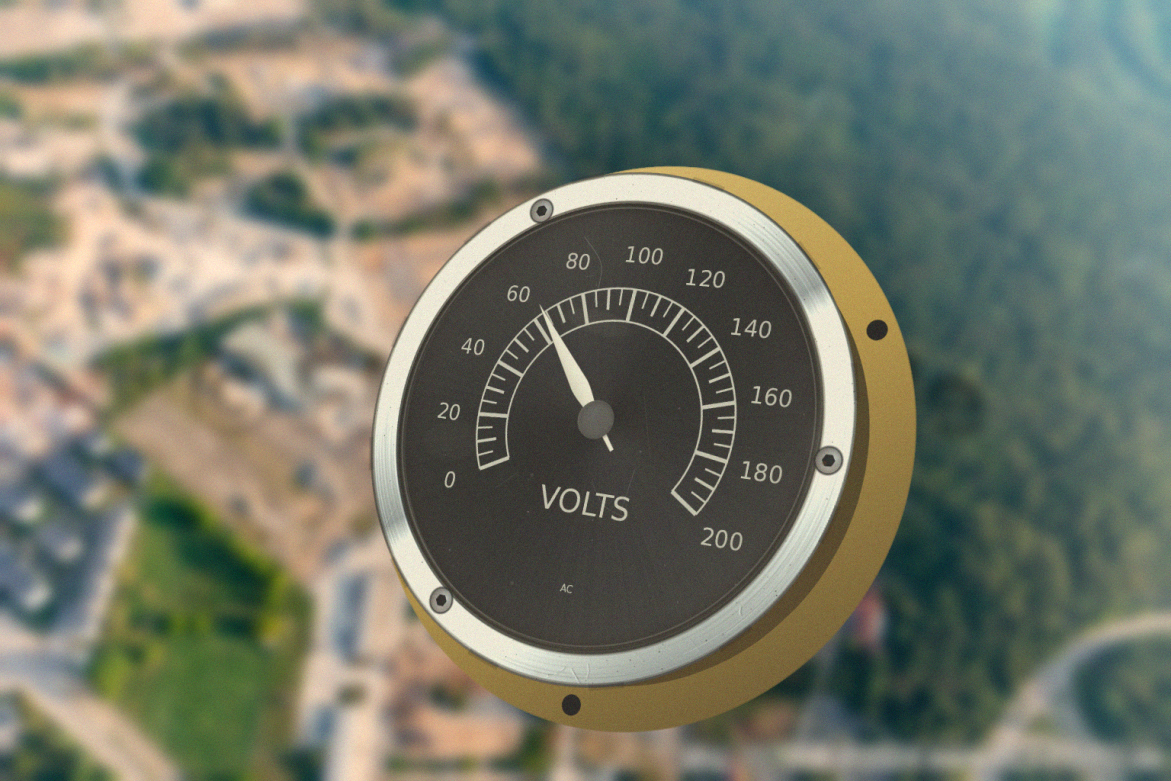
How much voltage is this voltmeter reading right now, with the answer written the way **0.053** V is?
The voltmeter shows **65** V
